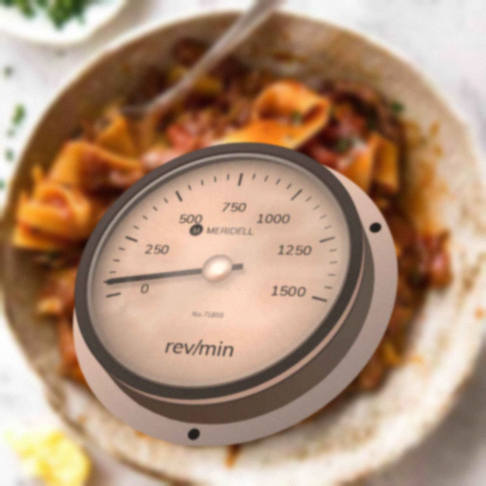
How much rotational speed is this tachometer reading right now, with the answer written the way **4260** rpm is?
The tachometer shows **50** rpm
